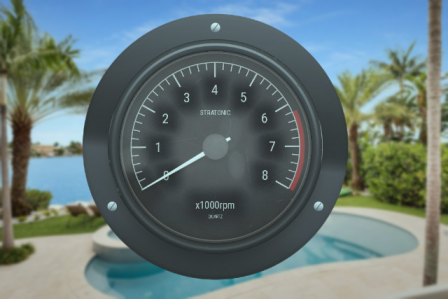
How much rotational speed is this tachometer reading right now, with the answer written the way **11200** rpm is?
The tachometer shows **0** rpm
